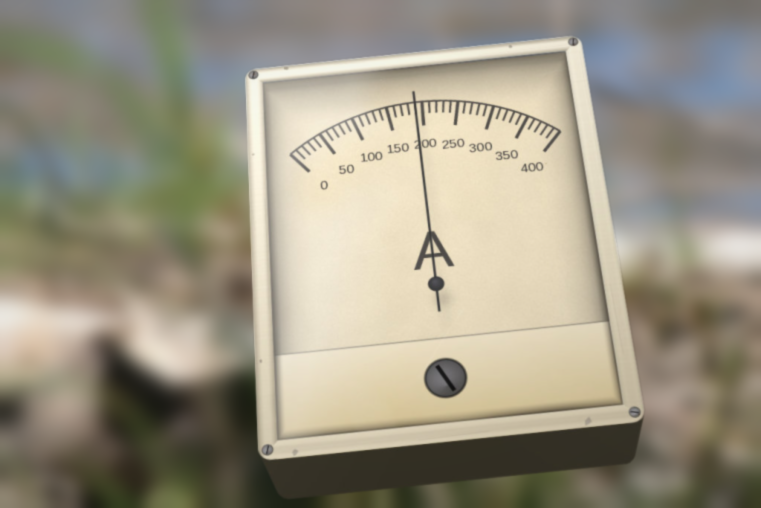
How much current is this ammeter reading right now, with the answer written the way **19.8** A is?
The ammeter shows **190** A
